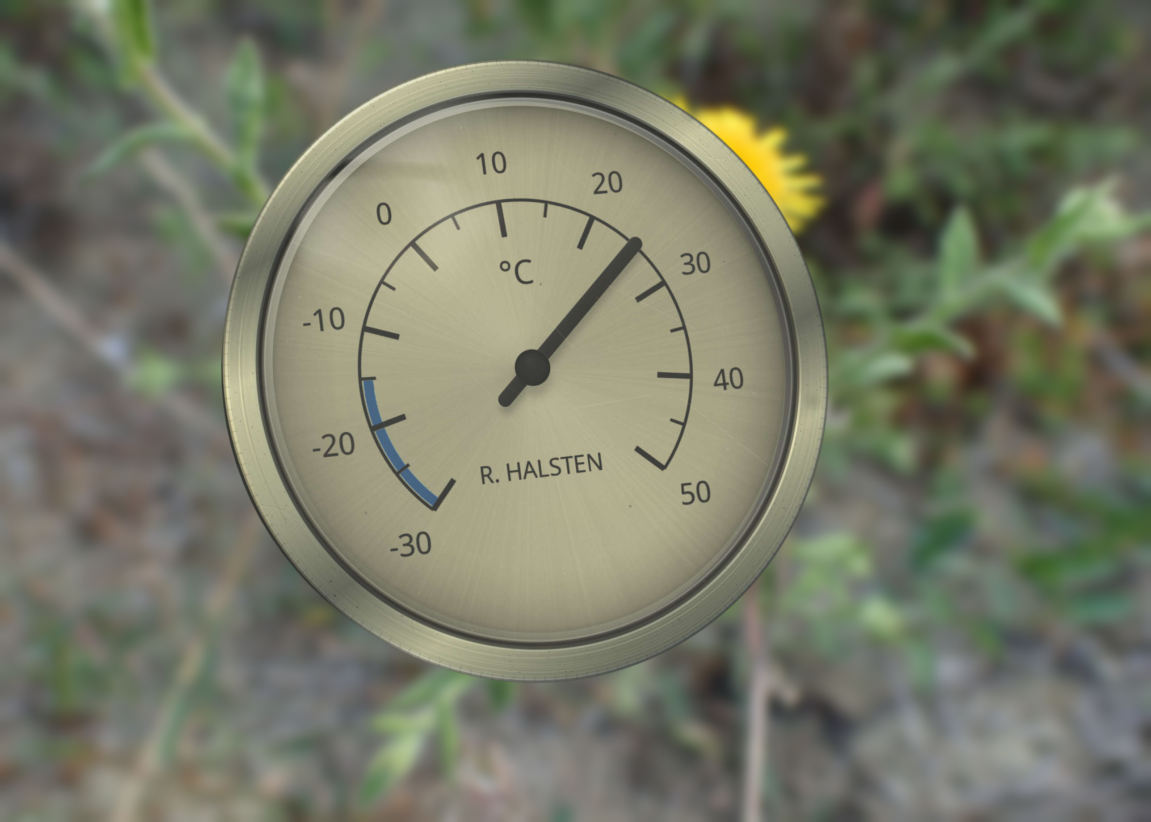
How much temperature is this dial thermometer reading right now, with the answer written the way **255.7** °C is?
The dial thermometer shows **25** °C
